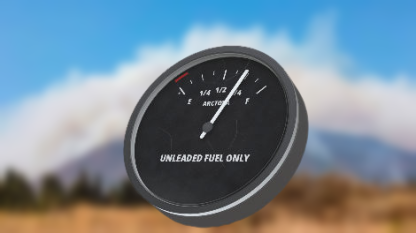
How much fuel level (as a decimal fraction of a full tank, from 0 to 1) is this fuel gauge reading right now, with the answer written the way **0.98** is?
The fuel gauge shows **0.75**
